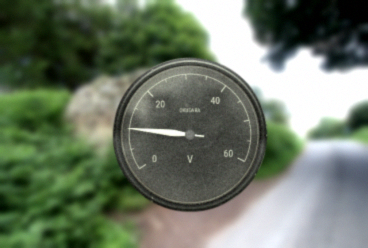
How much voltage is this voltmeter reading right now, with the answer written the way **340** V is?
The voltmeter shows **10** V
